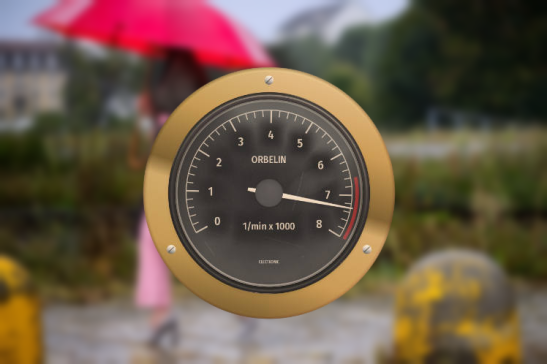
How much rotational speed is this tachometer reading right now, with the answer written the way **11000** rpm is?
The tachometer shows **7300** rpm
